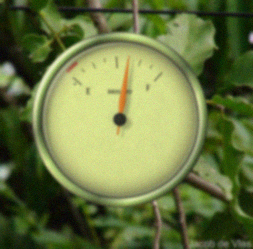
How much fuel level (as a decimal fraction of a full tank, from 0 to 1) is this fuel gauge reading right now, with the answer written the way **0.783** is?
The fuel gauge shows **0.625**
